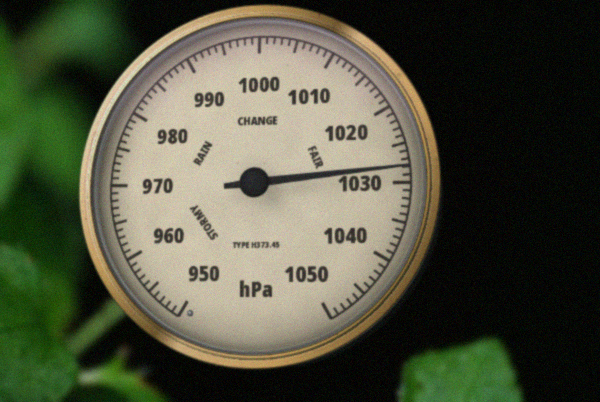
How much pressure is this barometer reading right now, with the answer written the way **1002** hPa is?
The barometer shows **1028** hPa
